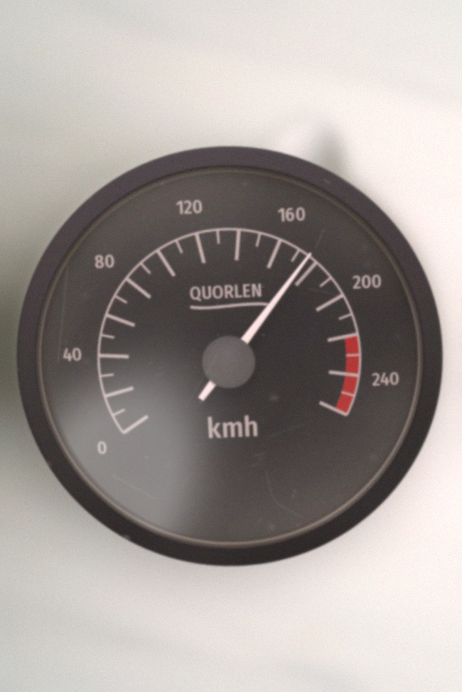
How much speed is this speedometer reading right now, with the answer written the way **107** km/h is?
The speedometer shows **175** km/h
